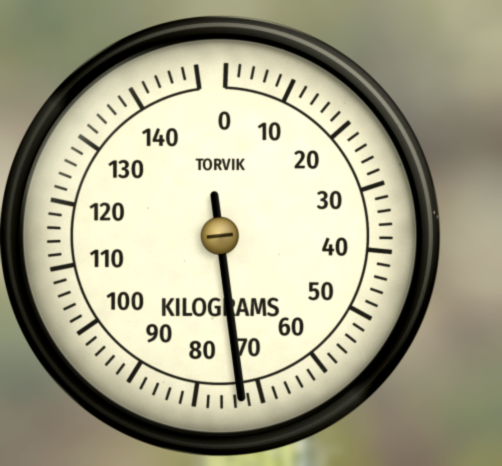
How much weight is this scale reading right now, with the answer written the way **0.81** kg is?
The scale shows **73** kg
